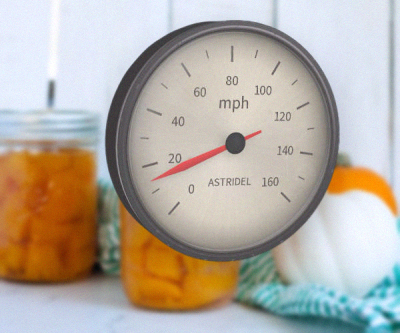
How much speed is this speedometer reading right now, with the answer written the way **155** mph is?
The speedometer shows **15** mph
